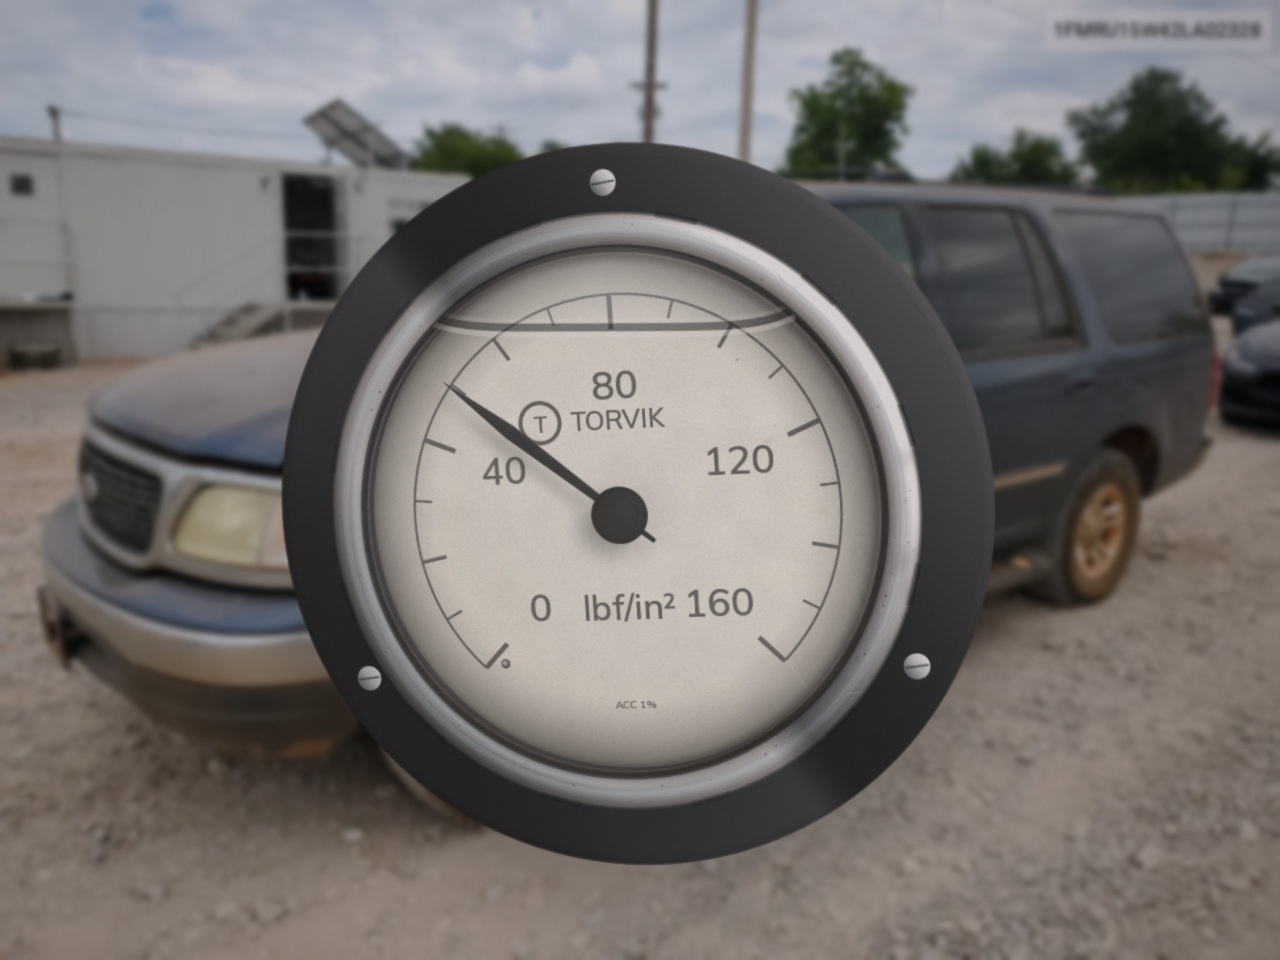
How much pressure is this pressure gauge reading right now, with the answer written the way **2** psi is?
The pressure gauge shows **50** psi
